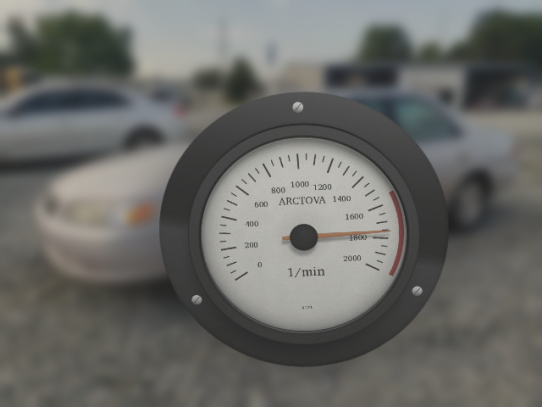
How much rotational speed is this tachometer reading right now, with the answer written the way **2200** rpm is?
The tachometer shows **1750** rpm
